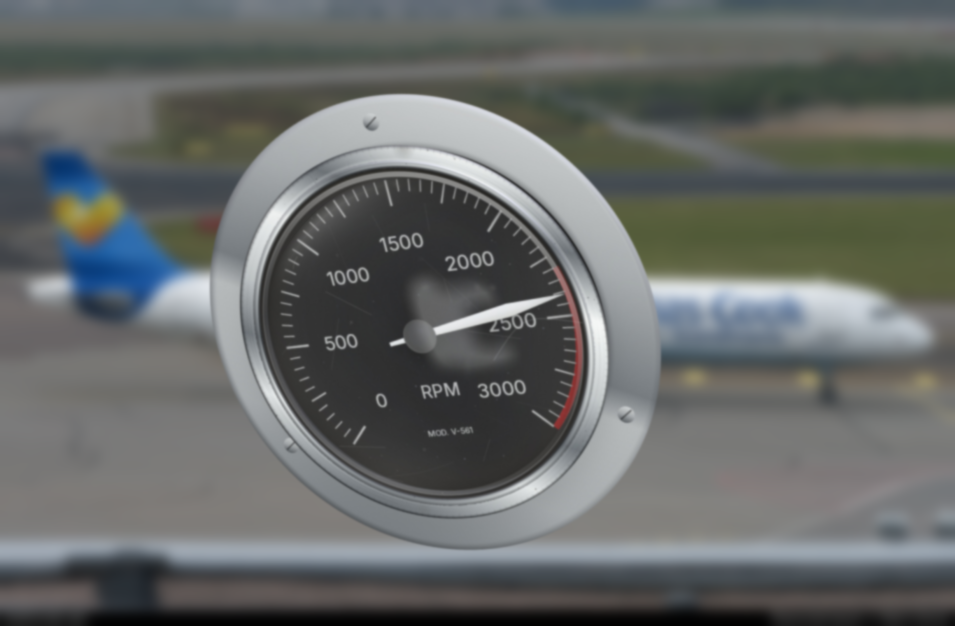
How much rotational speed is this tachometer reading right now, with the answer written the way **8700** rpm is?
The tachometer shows **2400** rpm
